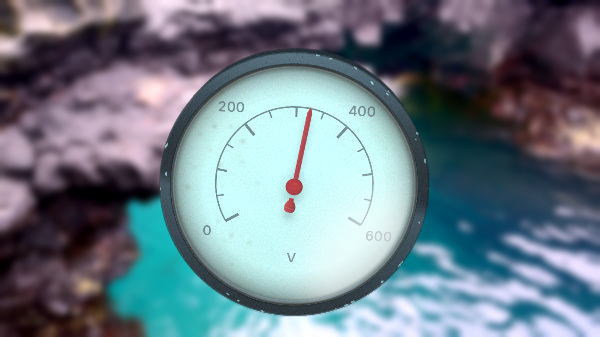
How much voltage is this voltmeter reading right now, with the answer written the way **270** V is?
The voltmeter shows **325** V
